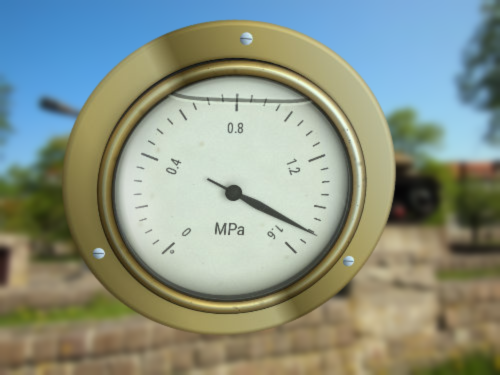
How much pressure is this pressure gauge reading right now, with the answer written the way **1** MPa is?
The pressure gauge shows **1.5** MPa
